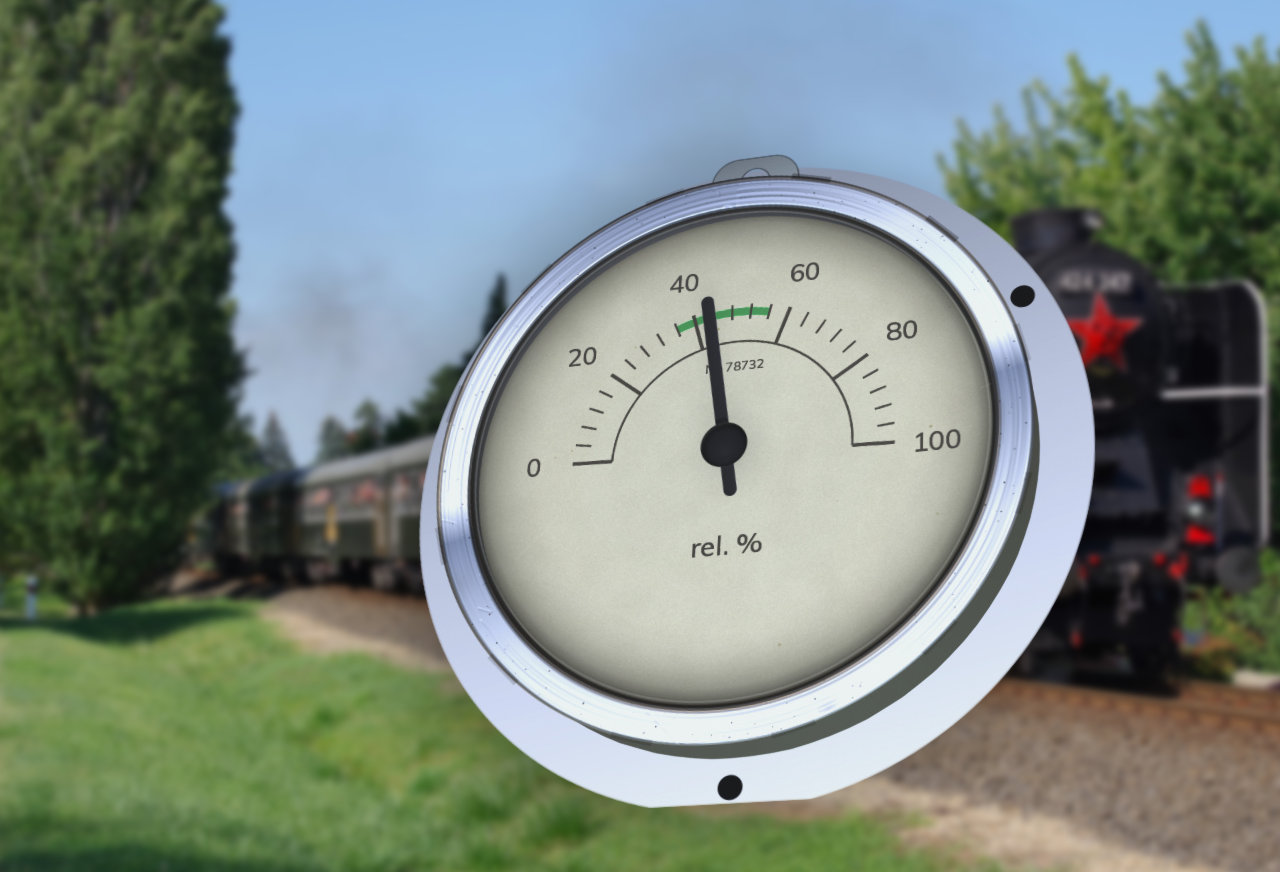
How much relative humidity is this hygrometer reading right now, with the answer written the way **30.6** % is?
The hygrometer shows **44** %
